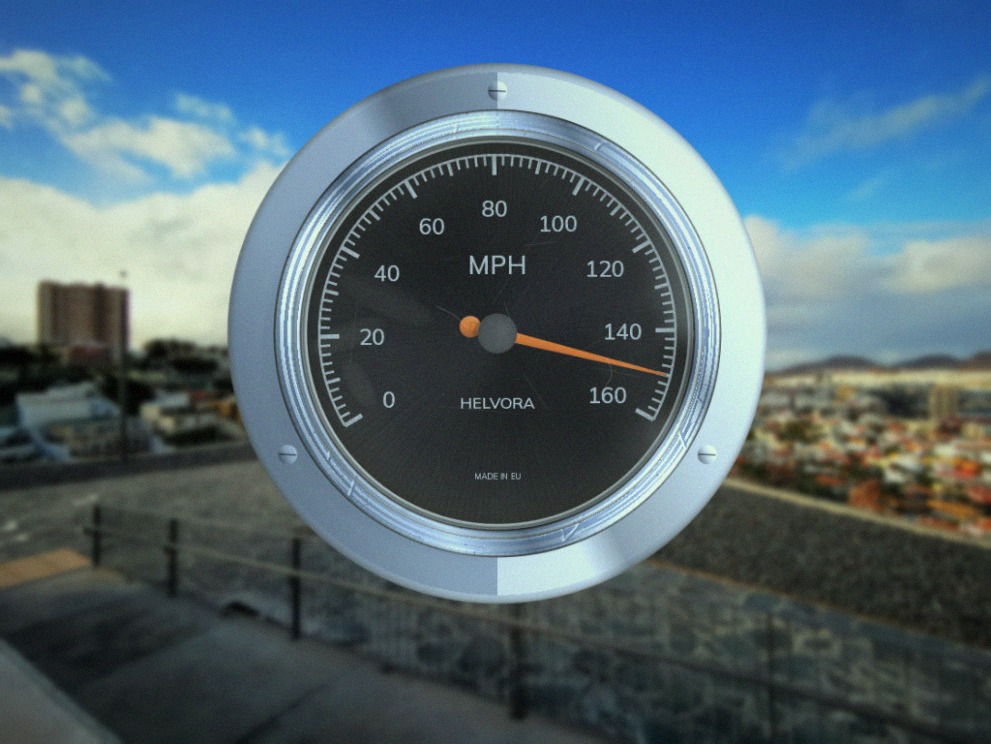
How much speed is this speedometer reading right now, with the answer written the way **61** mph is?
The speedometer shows **150** mph
